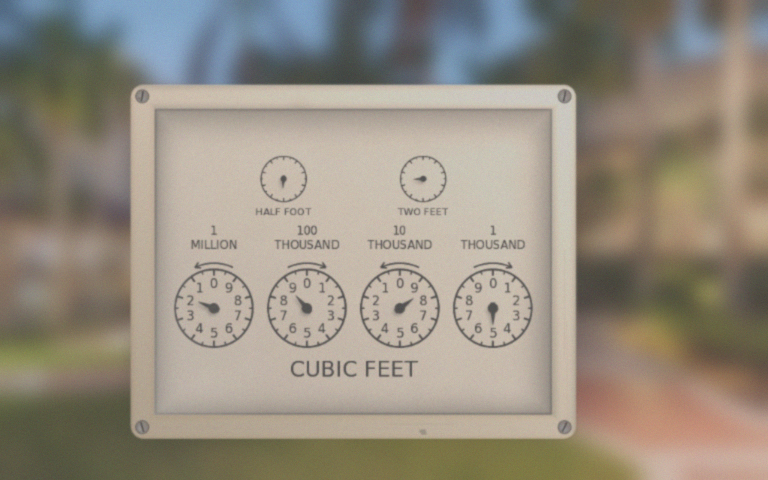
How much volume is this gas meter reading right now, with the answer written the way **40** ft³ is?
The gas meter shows **188500** ft³
